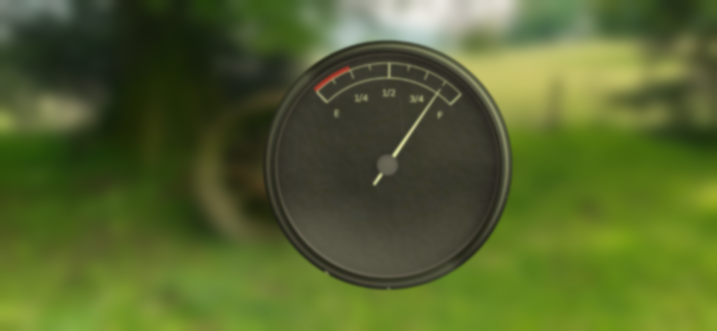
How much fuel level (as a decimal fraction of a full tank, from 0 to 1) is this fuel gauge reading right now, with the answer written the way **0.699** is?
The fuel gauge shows **0.875**
